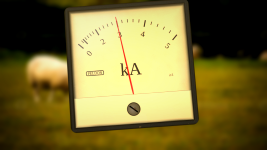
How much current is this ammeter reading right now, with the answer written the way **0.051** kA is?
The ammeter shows **3** kA
